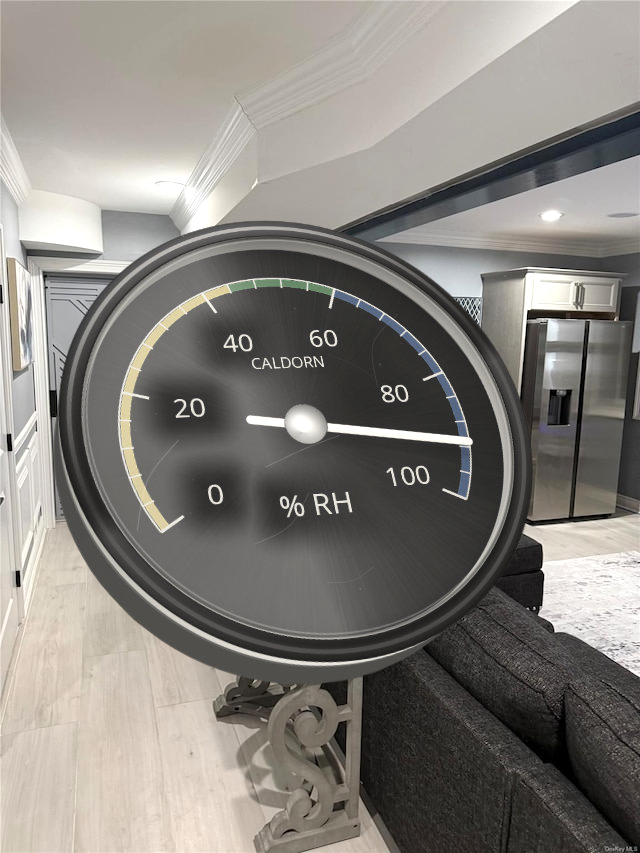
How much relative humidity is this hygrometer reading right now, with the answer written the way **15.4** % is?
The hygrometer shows **92** %
